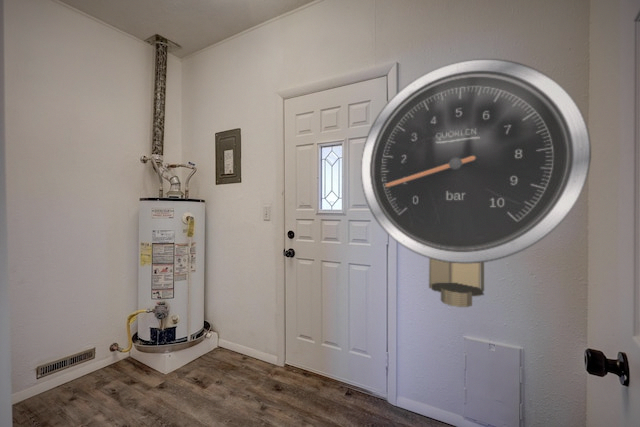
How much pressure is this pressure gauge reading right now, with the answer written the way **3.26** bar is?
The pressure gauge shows **1** bar
